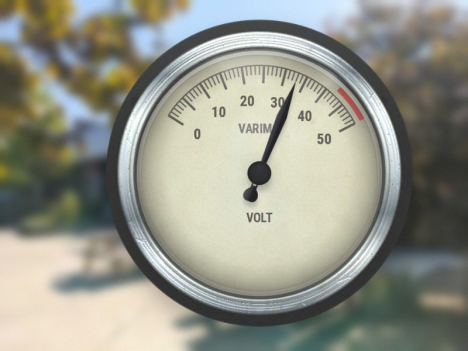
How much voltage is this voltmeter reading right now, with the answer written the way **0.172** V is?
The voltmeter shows **33** V
